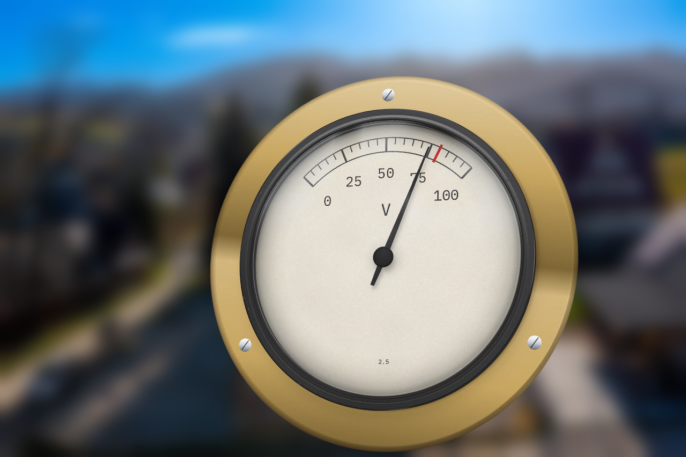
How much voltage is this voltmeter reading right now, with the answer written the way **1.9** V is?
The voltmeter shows **75** V
